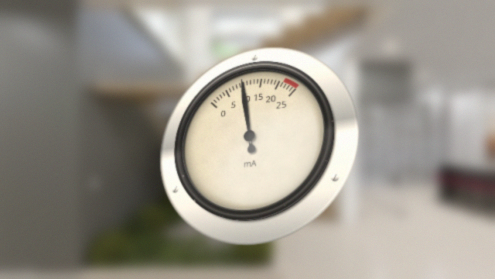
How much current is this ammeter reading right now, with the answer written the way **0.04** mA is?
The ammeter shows **10** mA
